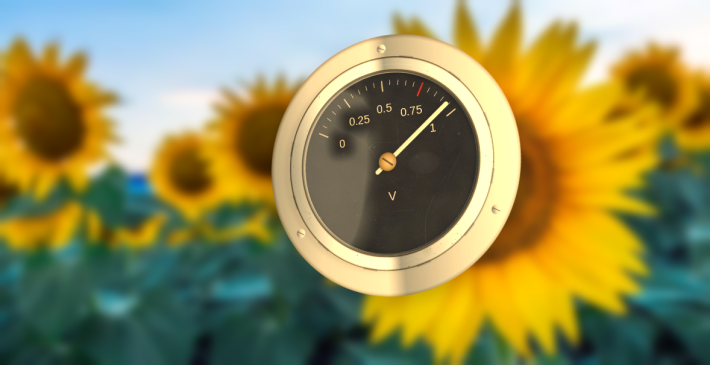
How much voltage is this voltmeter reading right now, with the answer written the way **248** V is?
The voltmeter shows **0.95** V
